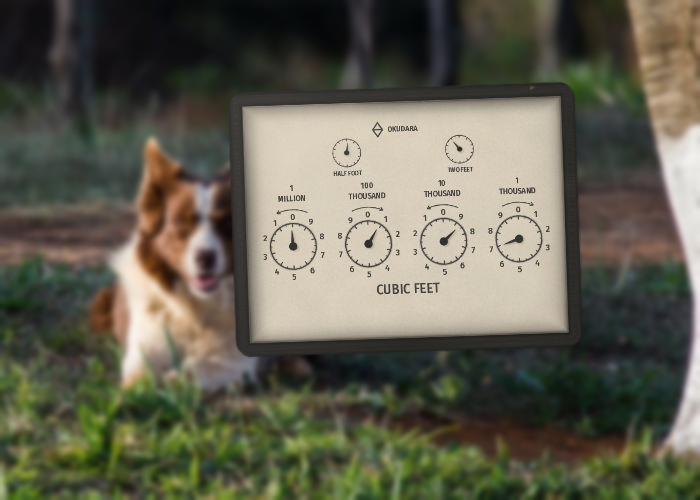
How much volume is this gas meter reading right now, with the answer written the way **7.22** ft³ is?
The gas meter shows **8700** ft³
